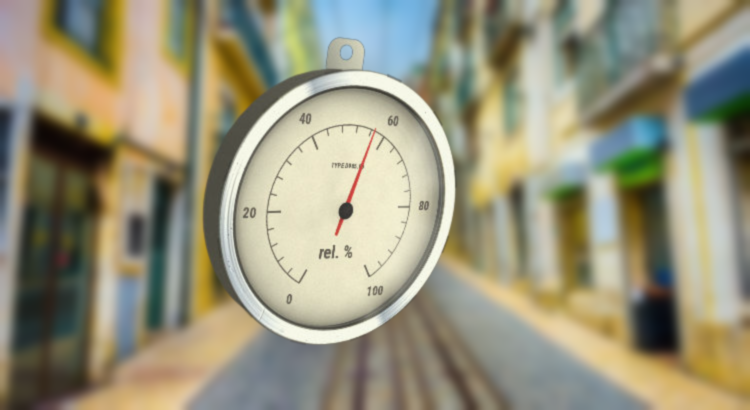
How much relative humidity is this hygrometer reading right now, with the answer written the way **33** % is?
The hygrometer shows **56** %
